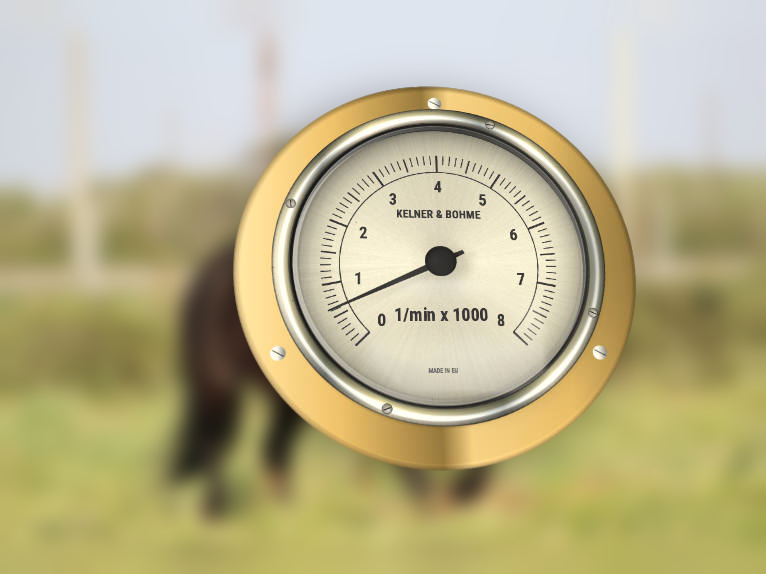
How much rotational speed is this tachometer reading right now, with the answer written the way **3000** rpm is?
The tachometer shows **600** rpm
